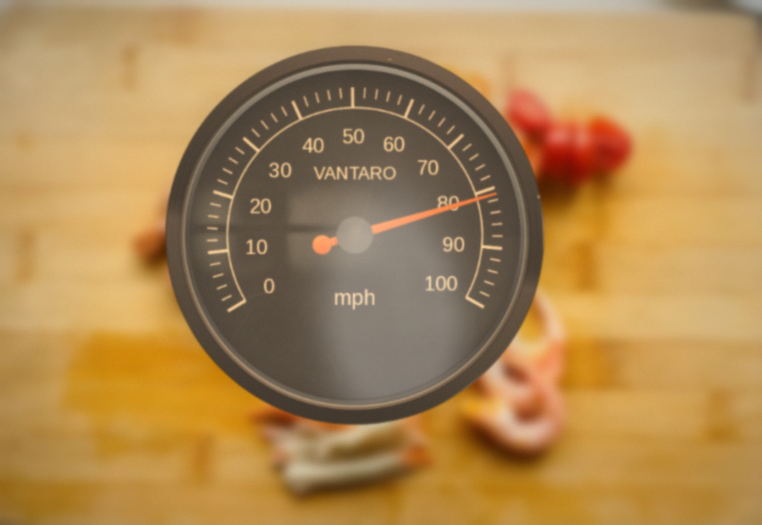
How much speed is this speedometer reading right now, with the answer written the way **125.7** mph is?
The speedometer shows **81** mph
